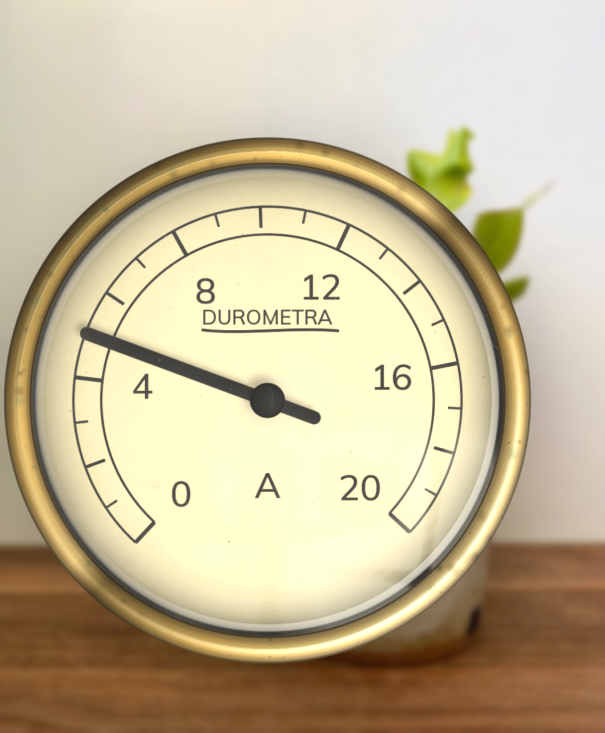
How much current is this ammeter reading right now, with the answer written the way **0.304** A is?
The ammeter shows **5** A
